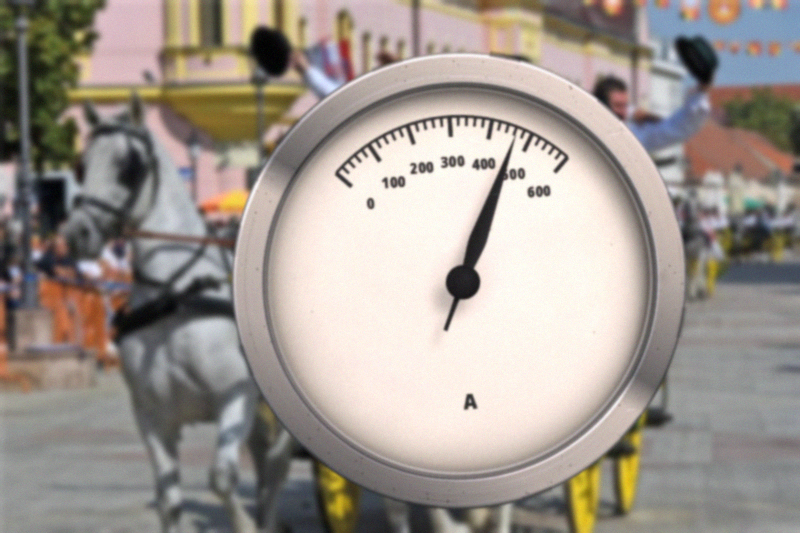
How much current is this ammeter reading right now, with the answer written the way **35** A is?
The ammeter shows **460** A
